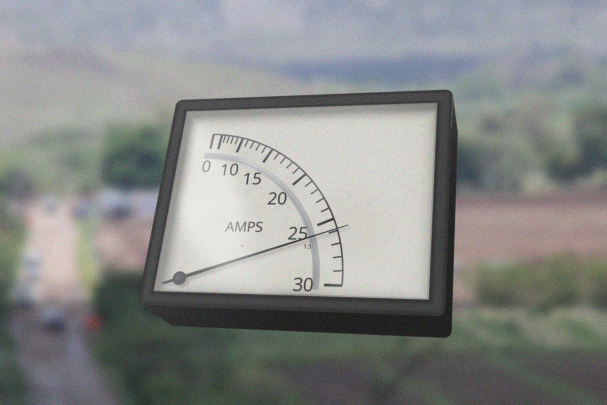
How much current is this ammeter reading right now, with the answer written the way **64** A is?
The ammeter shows **26** A
